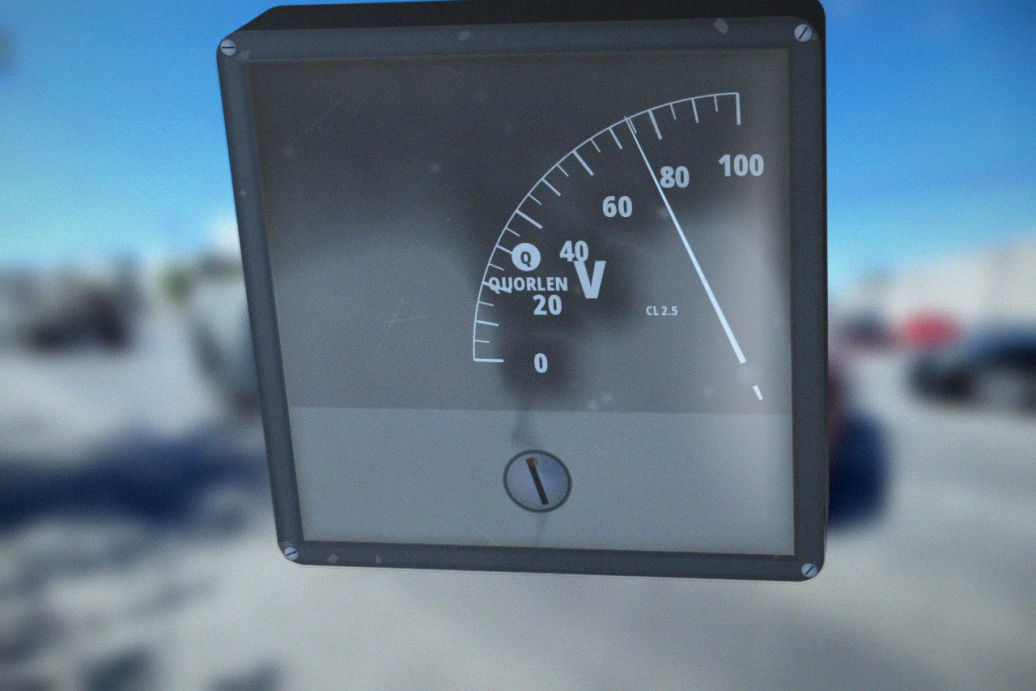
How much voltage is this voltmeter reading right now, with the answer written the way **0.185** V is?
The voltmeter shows **75** V
